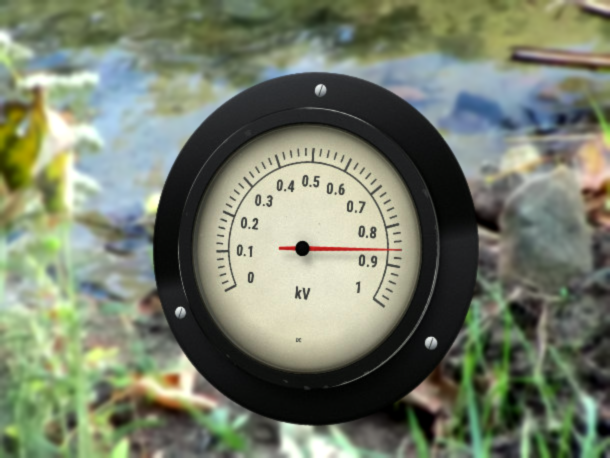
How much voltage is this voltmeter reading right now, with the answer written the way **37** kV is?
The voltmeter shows **0.86** kV
